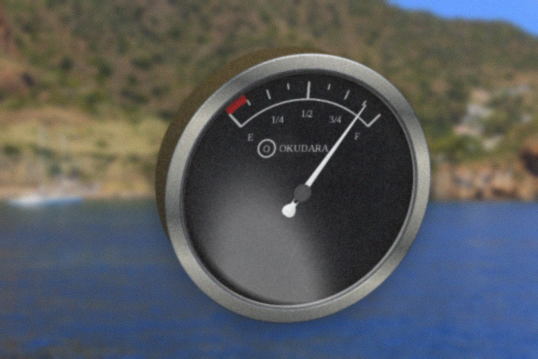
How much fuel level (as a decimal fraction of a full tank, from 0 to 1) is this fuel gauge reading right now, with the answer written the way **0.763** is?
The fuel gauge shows **0.875**
